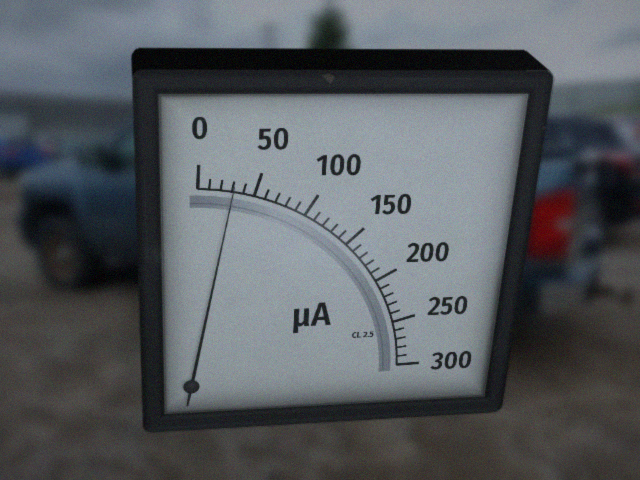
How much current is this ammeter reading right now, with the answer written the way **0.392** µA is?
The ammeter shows **30** µA
